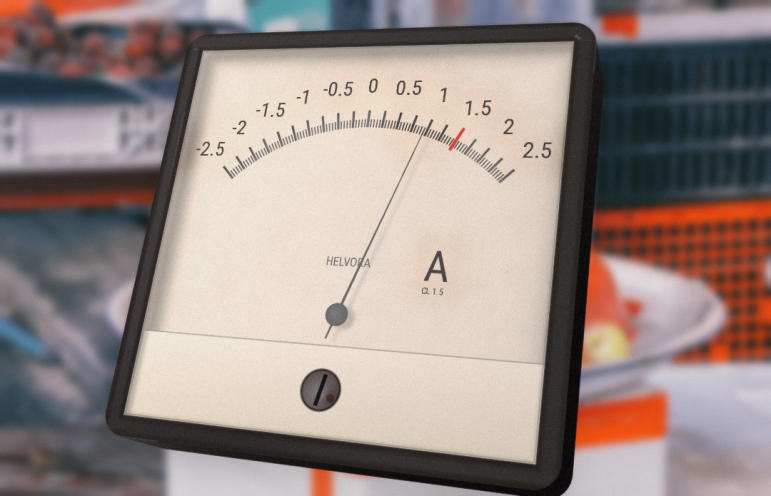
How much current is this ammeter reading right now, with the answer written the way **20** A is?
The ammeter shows **1** A
